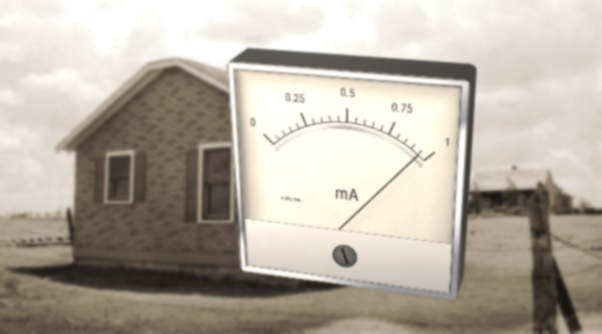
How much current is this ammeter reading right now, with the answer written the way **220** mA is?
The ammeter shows **0.95** mA
